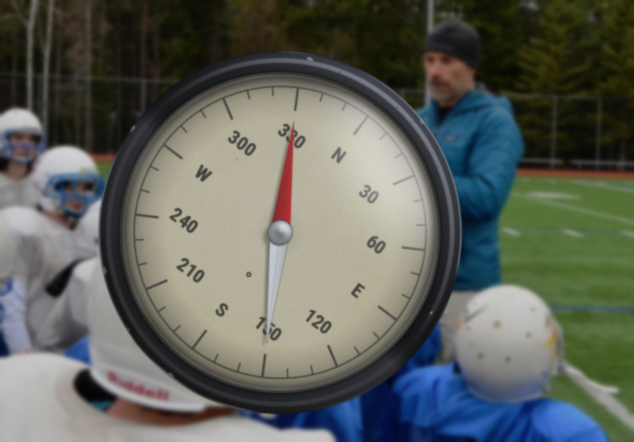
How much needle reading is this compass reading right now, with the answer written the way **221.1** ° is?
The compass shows **330** °
